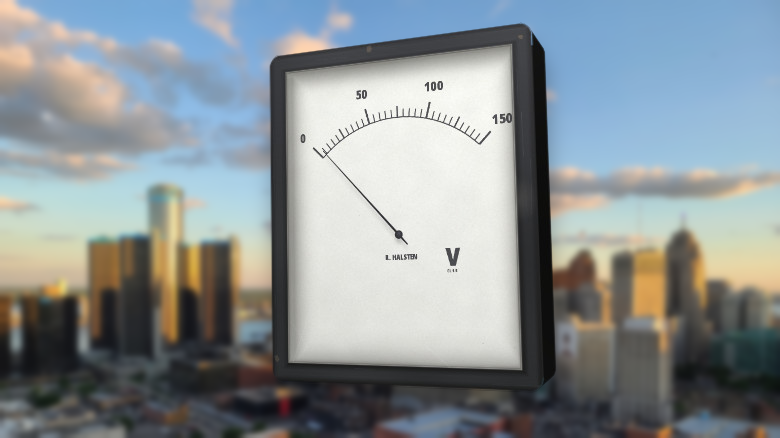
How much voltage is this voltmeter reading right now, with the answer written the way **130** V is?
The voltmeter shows **5** V
